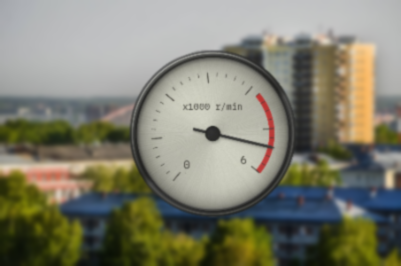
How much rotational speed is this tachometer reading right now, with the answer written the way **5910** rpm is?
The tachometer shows **5400** rpm
